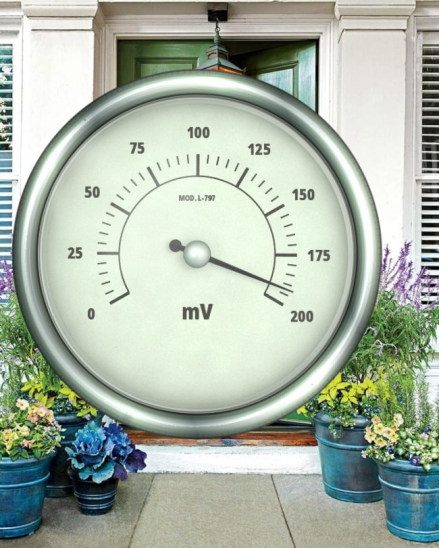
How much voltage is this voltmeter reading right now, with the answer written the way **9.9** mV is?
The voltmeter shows **192.5** mV
